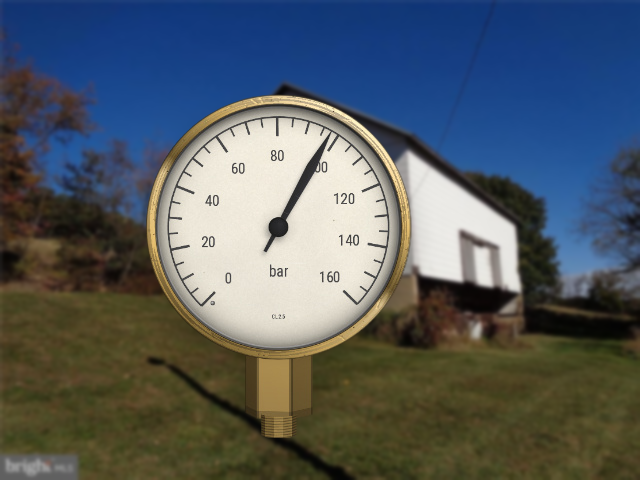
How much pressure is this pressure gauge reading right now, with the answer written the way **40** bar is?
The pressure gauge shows **97.5** bar
